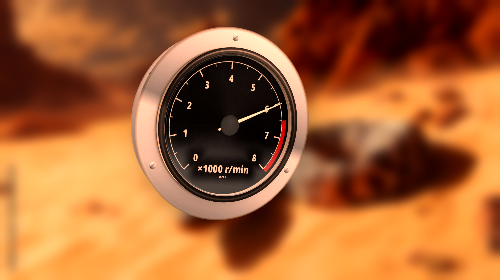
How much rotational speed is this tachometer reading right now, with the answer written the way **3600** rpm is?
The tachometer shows **6000** rpm
